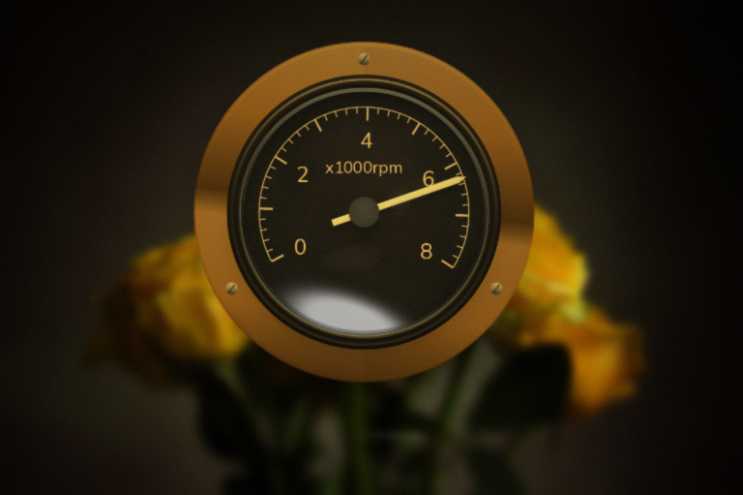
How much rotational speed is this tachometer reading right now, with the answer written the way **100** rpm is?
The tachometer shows **6300** rpm
